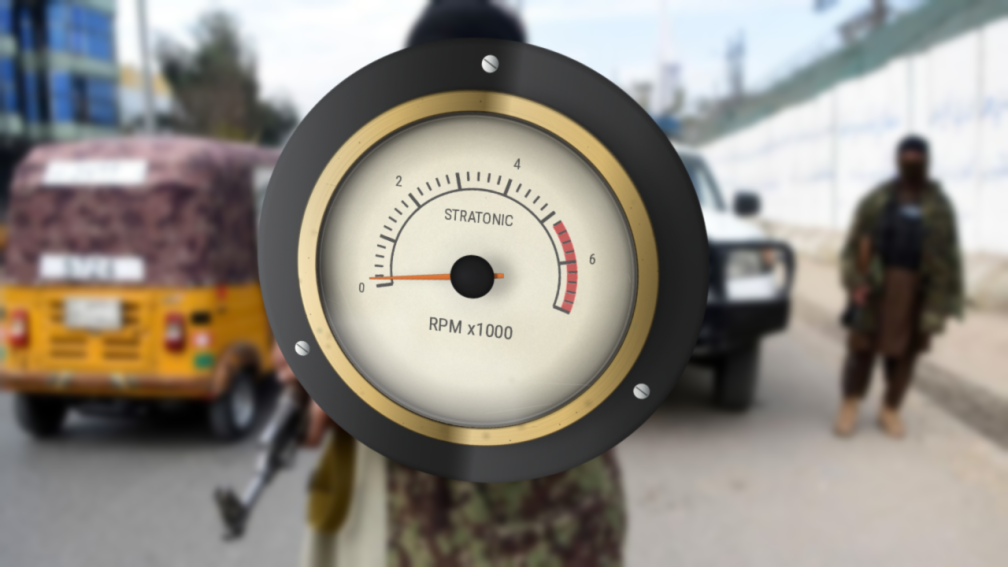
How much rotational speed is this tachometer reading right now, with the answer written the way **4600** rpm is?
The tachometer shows **200** rpm
